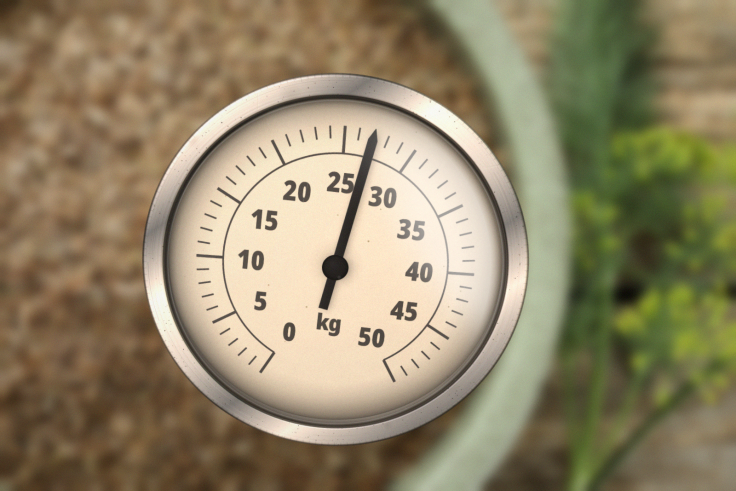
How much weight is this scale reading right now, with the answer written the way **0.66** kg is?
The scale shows **27** kg
